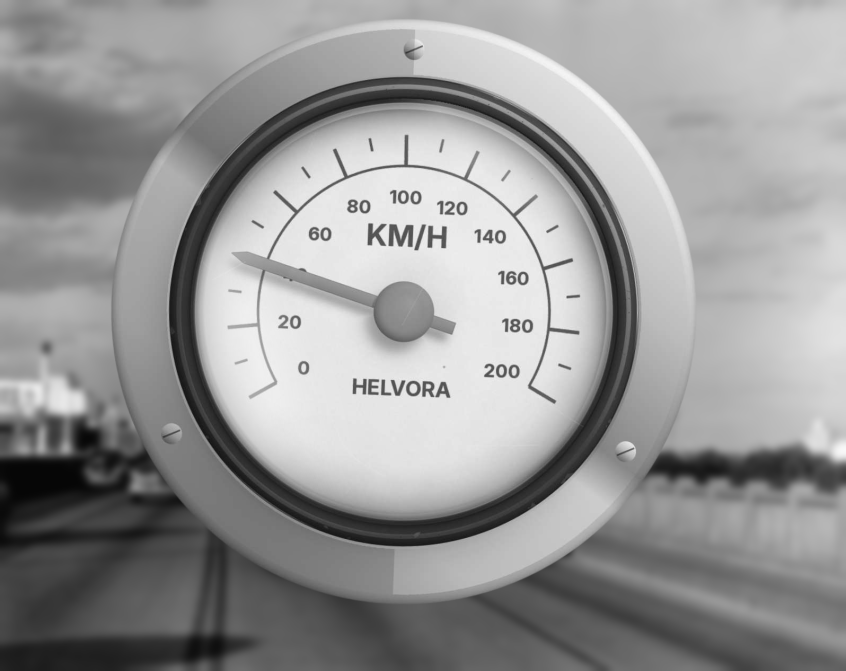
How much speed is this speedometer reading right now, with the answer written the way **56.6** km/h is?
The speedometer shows **40** km/h
